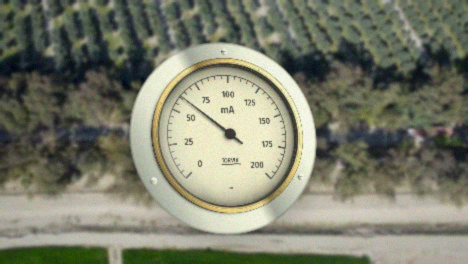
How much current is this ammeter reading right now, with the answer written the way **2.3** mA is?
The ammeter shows **60** mA
